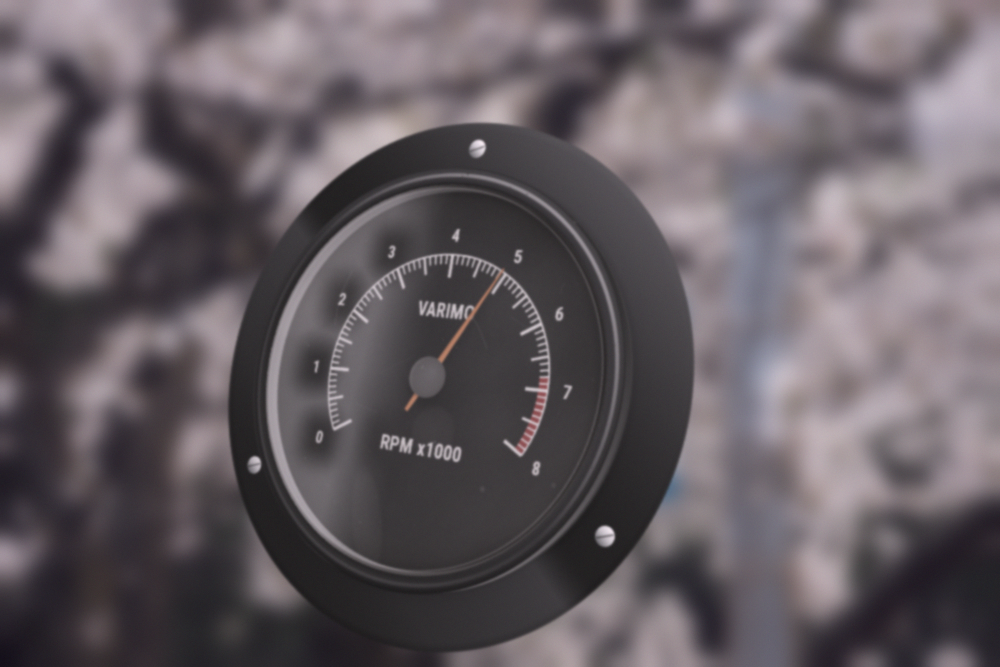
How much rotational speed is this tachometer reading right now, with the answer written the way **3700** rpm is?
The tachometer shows **5000** rpm
